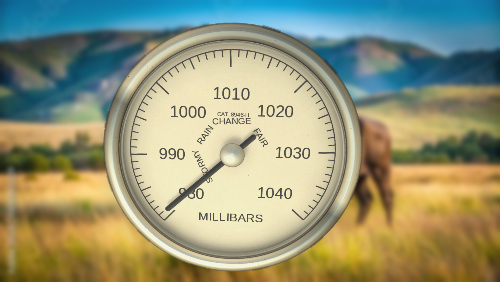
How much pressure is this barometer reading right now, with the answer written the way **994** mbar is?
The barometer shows **981** mbar
